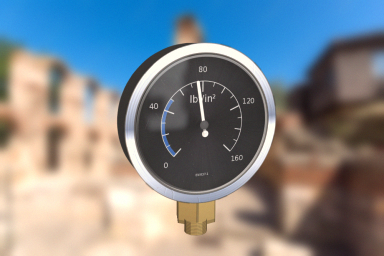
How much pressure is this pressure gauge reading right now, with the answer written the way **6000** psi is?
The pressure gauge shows **75** psi
